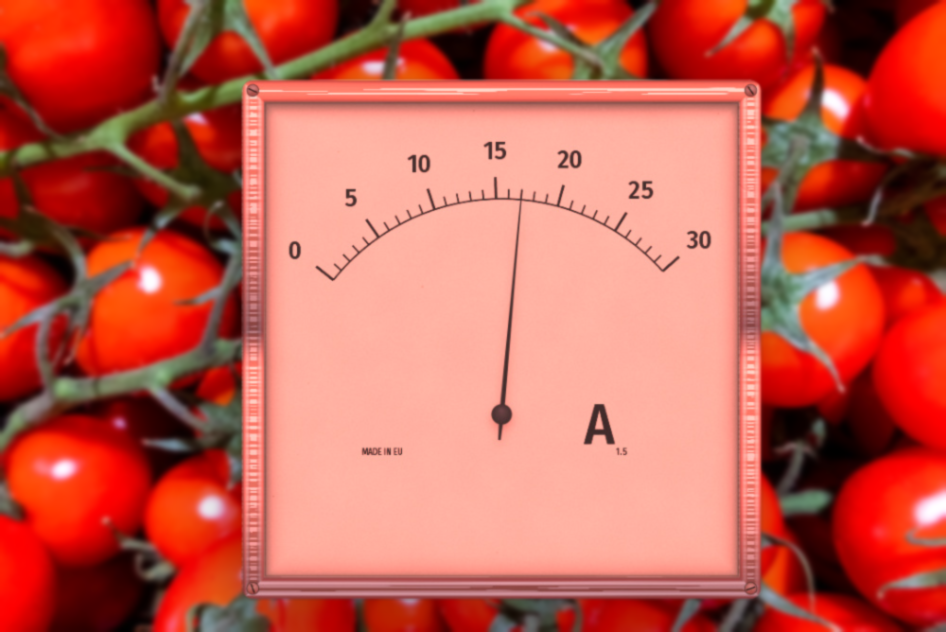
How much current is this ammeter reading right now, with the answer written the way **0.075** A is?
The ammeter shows **17** A
